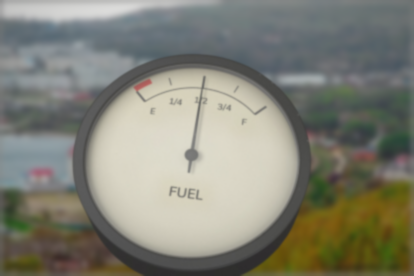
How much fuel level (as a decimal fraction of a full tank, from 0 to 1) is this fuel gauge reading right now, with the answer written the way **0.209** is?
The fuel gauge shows **0.5**
